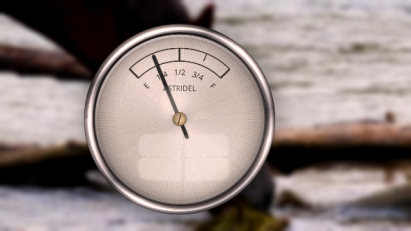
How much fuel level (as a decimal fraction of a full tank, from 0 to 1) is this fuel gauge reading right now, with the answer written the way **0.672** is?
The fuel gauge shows **0.25**
